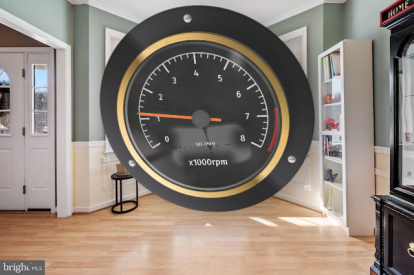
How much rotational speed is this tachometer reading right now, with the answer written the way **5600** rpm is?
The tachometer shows **1200** rpm
